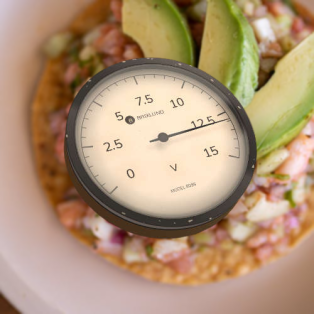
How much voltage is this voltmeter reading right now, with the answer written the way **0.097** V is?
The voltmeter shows **13** V
